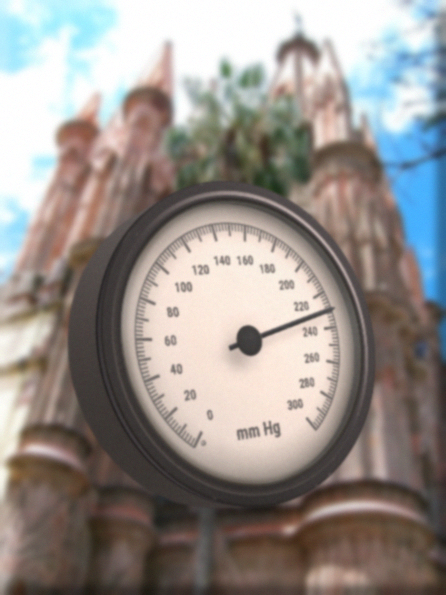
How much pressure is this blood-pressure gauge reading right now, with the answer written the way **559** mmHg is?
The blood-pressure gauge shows **230** mmHg
